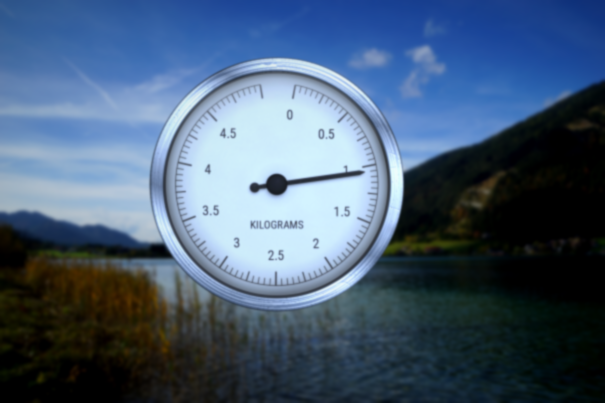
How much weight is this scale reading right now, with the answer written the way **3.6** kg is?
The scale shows **1.05** kg
